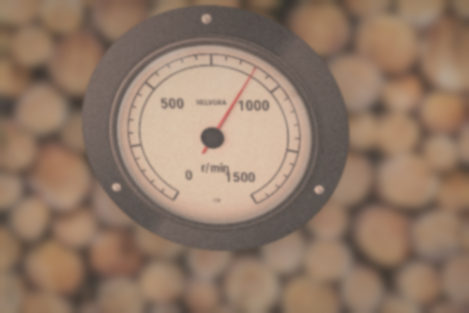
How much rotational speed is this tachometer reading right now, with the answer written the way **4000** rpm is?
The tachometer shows **900** rpm
